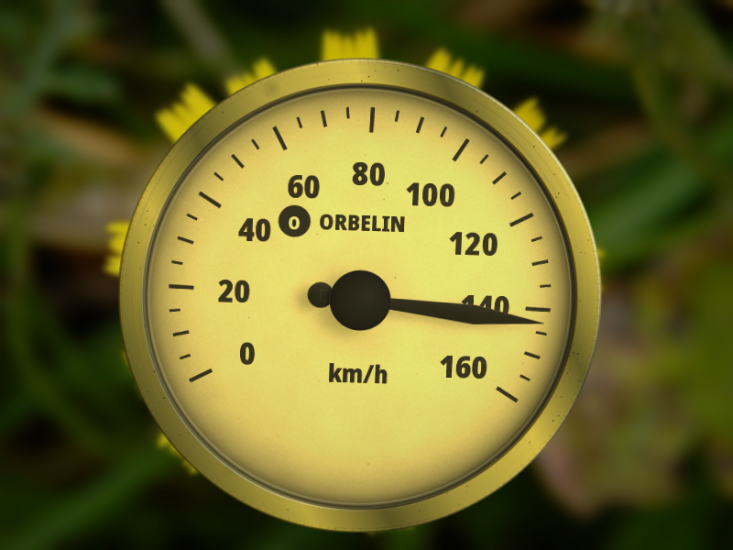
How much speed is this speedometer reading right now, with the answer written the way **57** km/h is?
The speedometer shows **142.5** km/h
